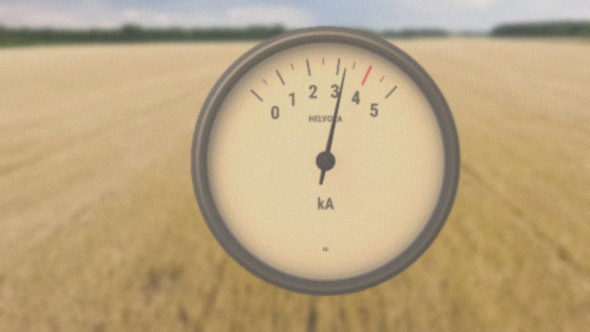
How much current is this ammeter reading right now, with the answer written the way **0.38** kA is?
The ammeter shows **3.25** kA
